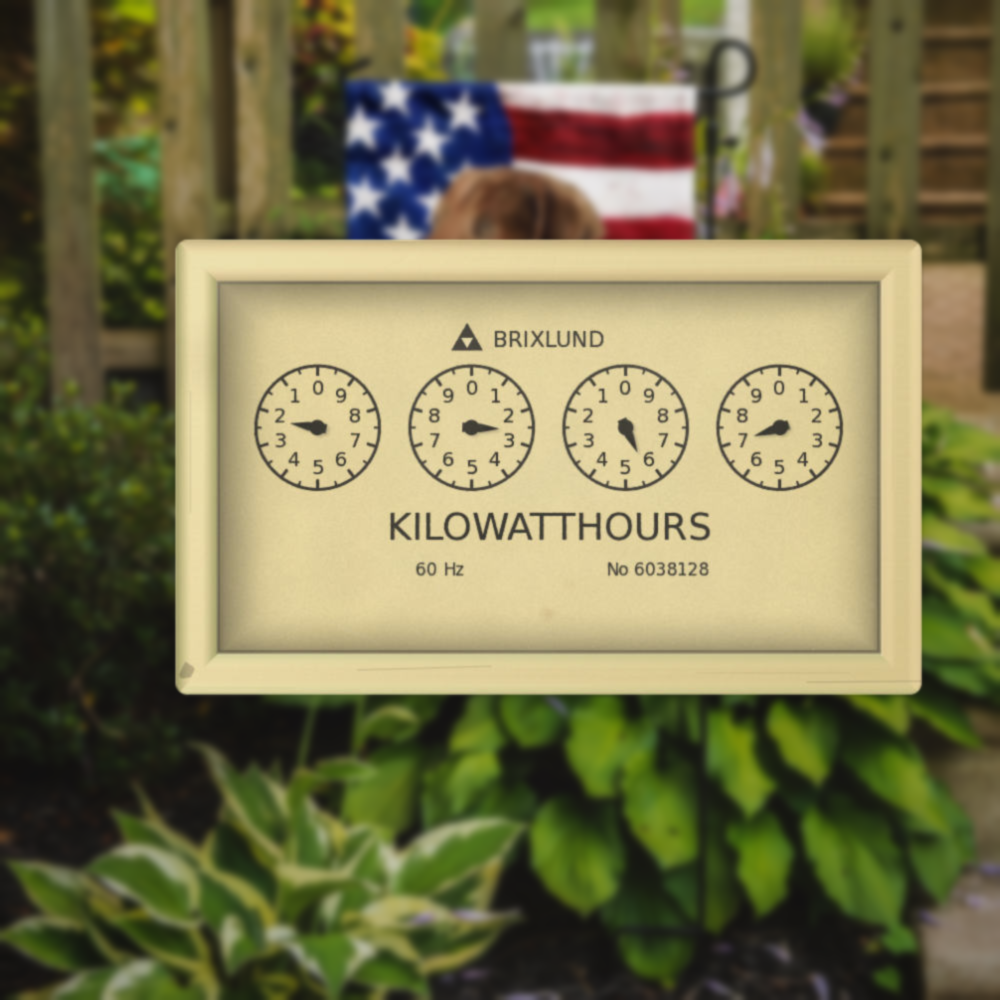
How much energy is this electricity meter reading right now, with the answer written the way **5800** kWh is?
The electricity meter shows **2257** kWh
